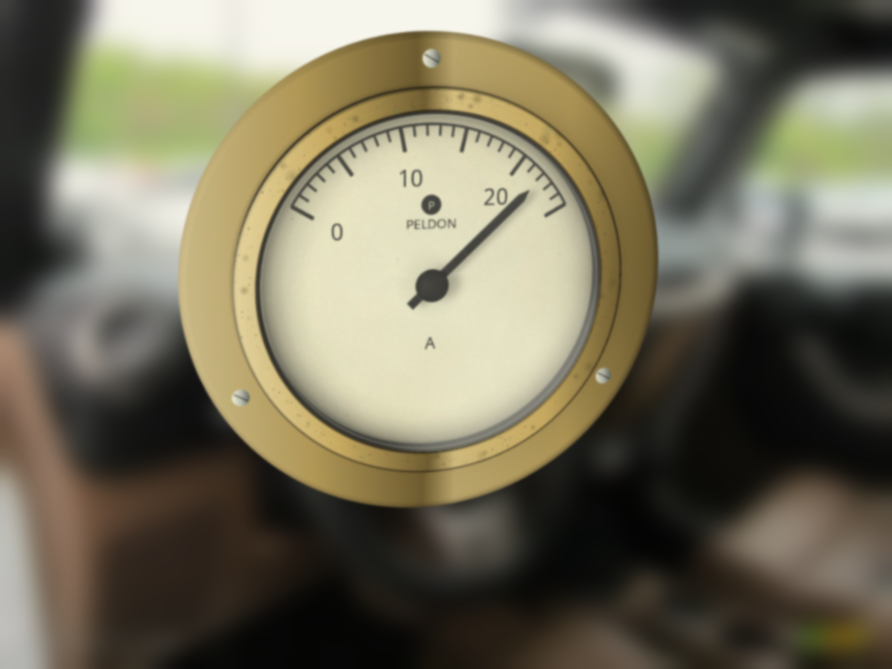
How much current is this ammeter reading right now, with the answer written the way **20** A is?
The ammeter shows **22** A
